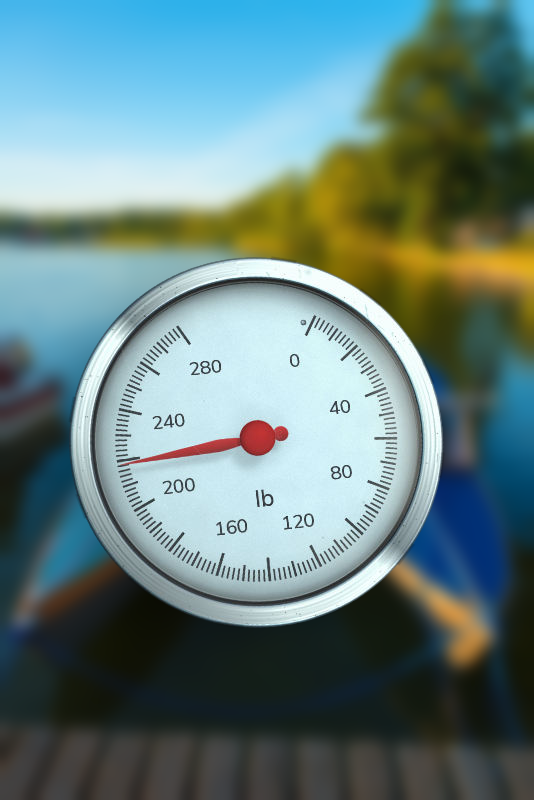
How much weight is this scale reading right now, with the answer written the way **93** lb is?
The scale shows **218** lb
